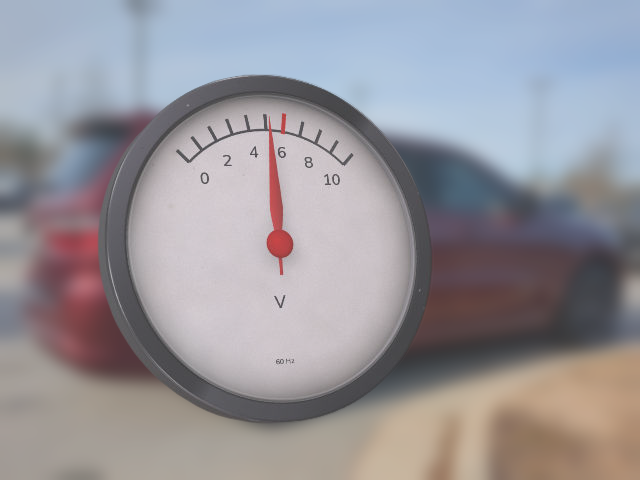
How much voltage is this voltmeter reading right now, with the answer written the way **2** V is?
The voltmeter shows **5** V
